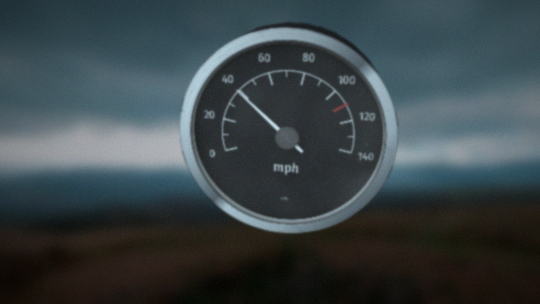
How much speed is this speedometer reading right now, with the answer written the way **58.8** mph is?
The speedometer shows **40** mph
